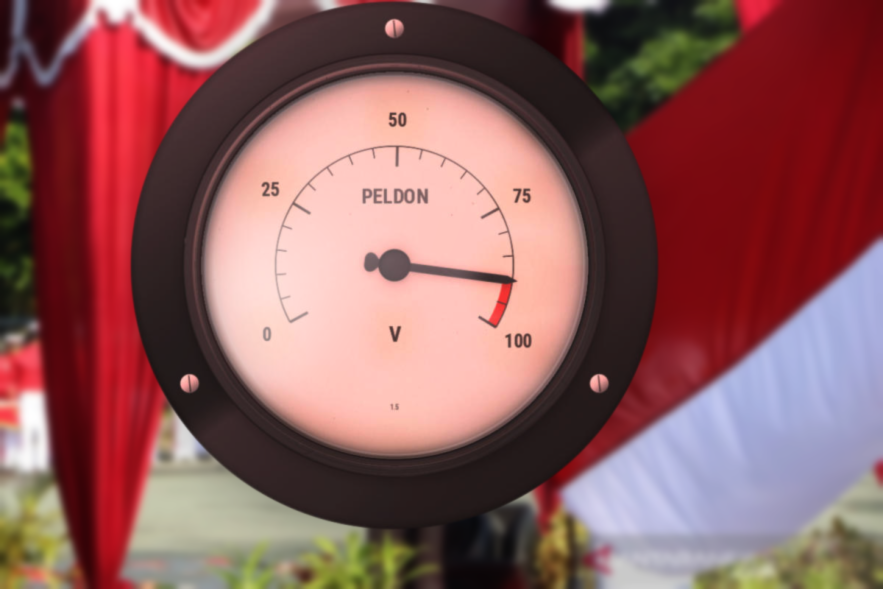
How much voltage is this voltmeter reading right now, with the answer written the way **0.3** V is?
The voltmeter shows **90** V
